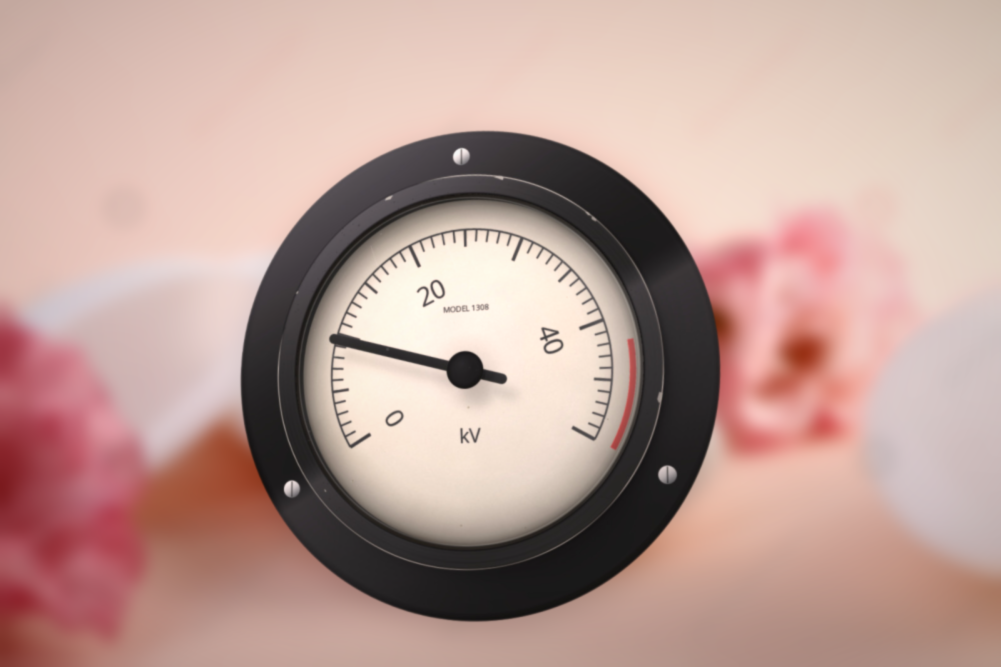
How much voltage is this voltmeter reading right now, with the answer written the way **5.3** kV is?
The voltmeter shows **9.5** kV
